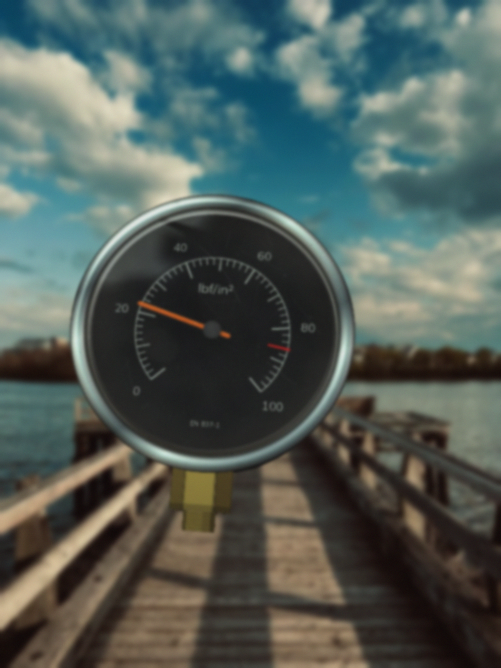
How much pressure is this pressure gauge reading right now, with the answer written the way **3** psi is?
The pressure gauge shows **22** psi
